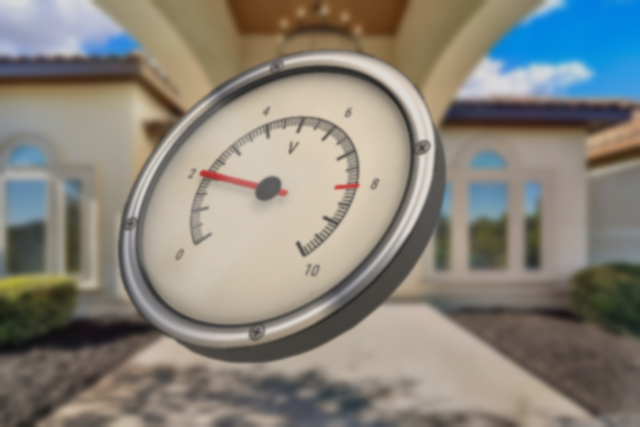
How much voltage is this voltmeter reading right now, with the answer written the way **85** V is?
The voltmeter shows **2** V
